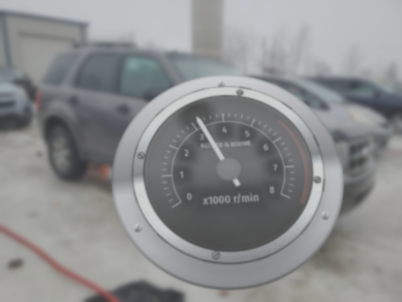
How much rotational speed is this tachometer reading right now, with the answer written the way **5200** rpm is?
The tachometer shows **3200** rpm
